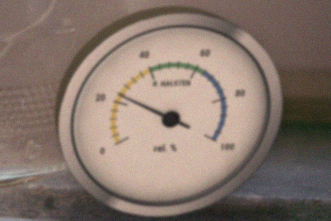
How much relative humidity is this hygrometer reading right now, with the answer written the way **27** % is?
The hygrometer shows **24** %
